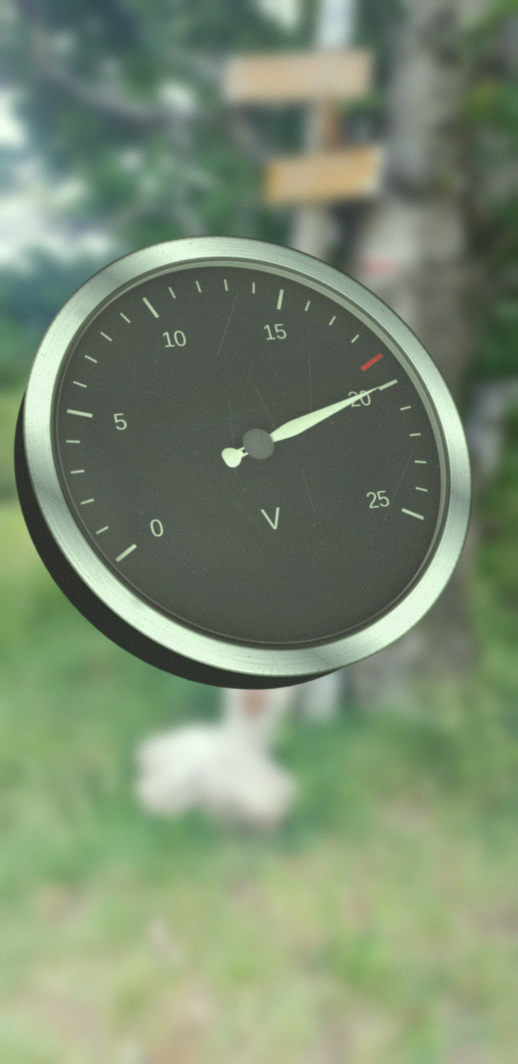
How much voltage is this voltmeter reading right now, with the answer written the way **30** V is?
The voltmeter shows **20** V
